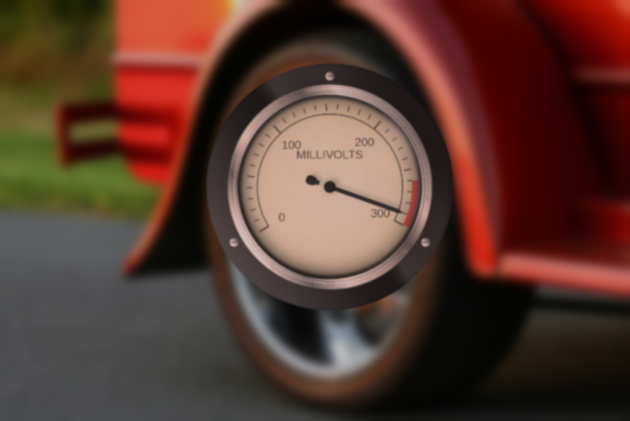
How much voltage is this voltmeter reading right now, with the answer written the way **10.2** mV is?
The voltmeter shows **290** mV
